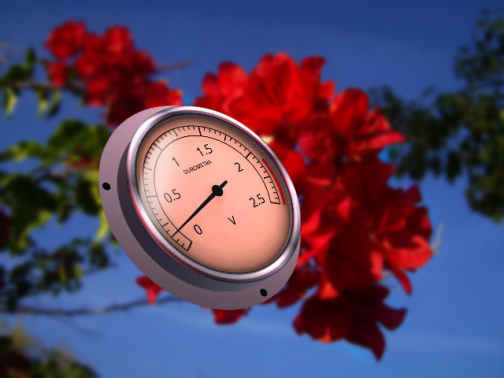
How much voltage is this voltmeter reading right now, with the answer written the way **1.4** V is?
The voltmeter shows **0.15** V
